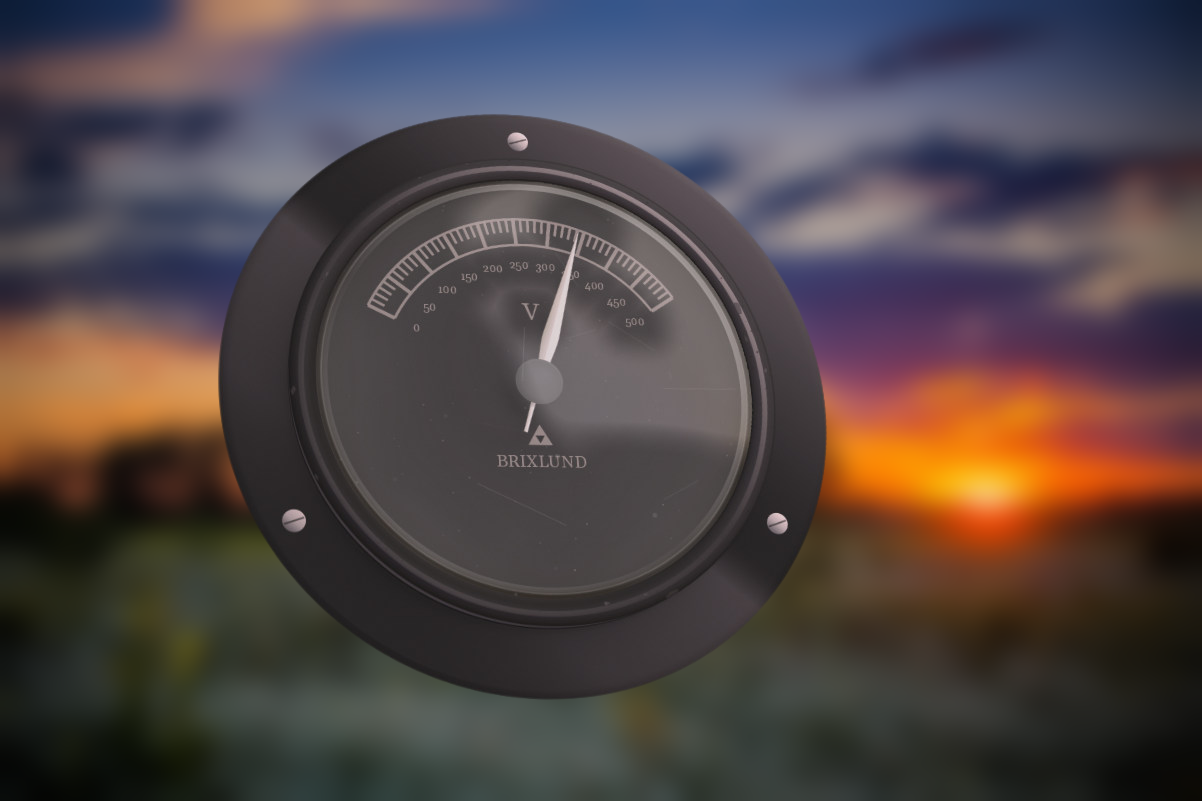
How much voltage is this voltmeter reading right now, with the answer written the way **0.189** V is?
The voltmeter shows **340** V
